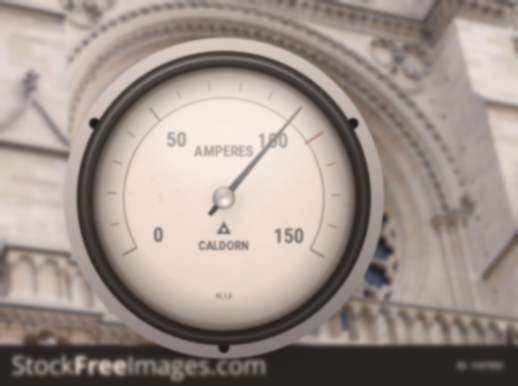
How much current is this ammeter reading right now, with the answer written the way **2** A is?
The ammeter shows **100** A
